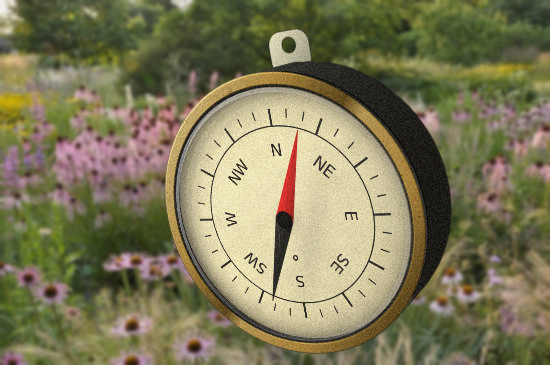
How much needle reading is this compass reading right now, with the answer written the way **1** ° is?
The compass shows **20** °
